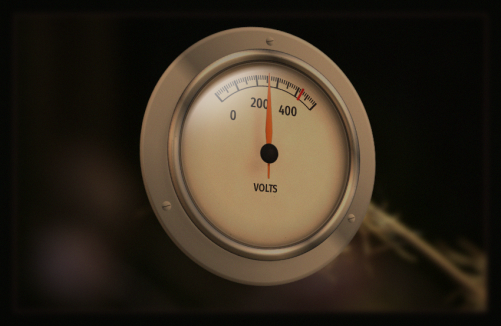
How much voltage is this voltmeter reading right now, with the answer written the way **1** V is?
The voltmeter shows **250** V
